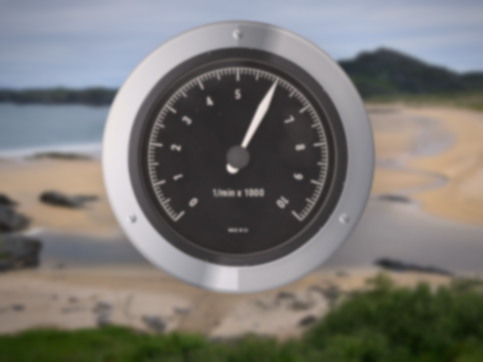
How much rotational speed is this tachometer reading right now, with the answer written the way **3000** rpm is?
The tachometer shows **6000** rpm
